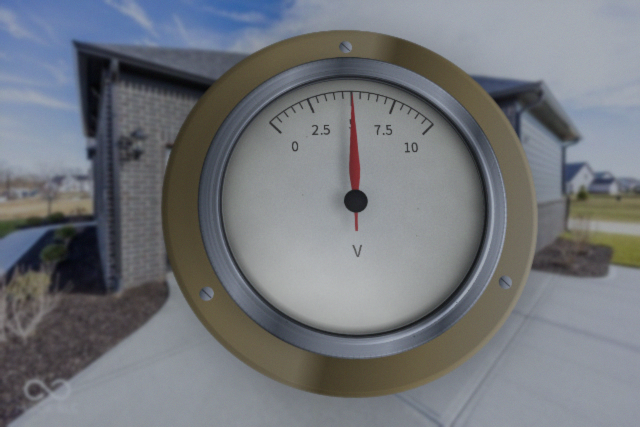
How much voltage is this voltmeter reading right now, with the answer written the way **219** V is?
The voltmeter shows **5** V
